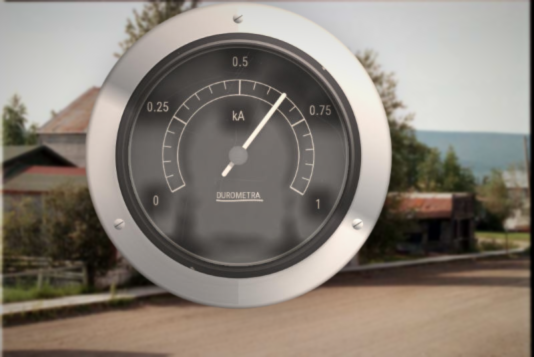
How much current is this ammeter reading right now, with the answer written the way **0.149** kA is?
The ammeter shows **0.65** kA
